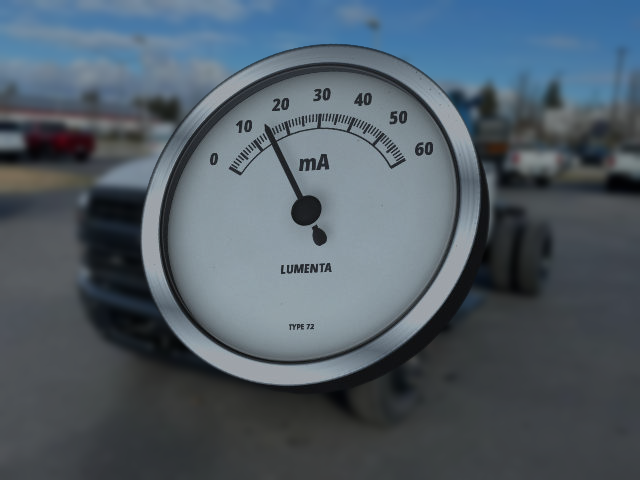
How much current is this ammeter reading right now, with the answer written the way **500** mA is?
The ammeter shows **15** mA
